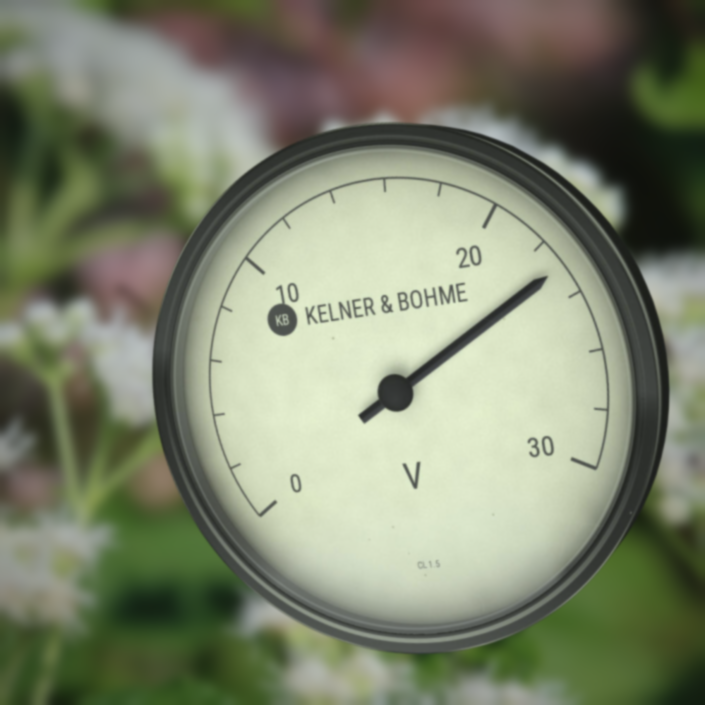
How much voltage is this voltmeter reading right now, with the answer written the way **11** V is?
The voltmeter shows **23** V
